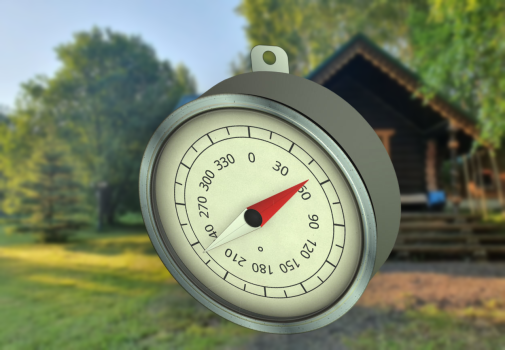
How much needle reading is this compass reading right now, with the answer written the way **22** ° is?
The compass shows **52.5** °
